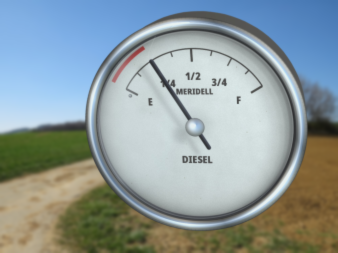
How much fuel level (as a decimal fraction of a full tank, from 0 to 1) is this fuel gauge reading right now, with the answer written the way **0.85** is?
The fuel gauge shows **0.25**
